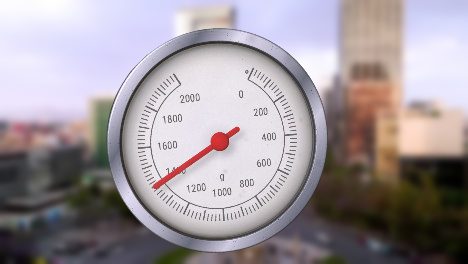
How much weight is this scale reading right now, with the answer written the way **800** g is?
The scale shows **1400** g
